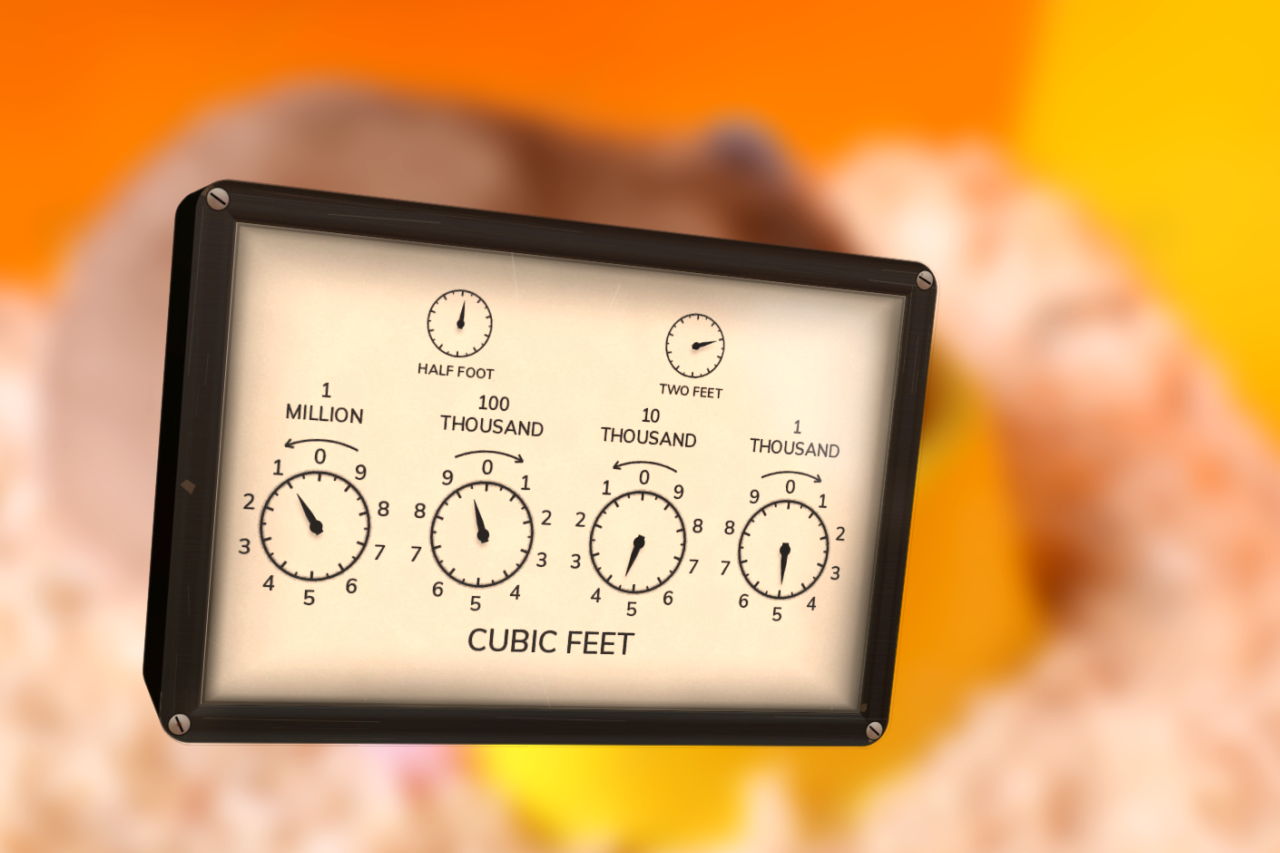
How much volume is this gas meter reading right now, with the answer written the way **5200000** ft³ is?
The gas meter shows **94500** ft³
